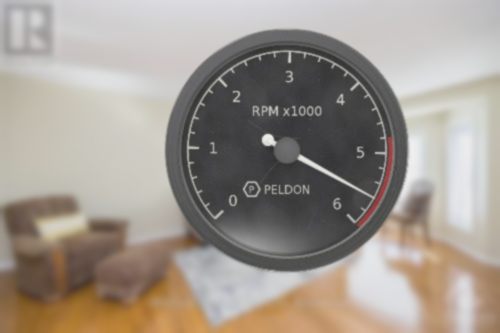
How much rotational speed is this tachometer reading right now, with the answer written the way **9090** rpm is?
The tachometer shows **5600** rpm
